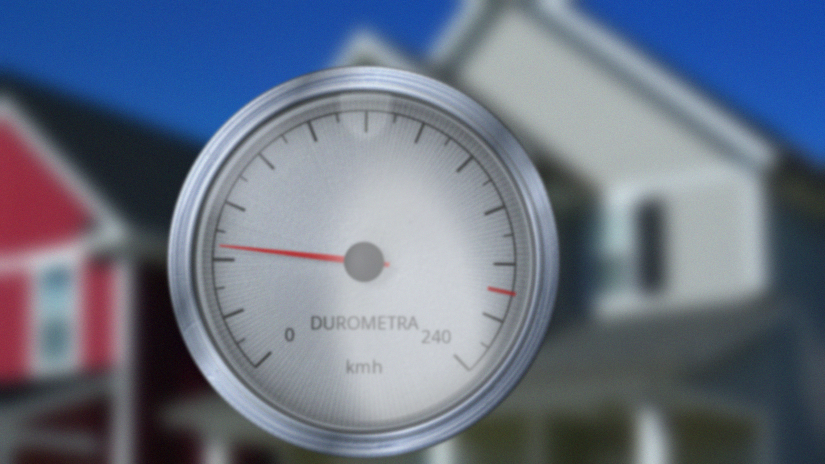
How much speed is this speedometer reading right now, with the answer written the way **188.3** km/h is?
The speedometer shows **45** km/h
